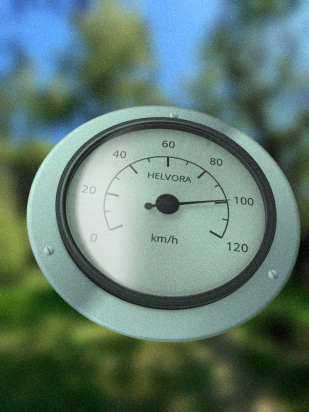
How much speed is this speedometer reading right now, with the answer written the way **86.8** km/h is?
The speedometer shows **100** km/h
